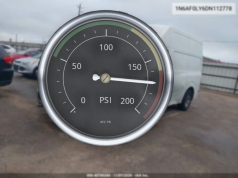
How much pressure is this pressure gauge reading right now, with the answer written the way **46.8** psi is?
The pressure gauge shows **170** psi
